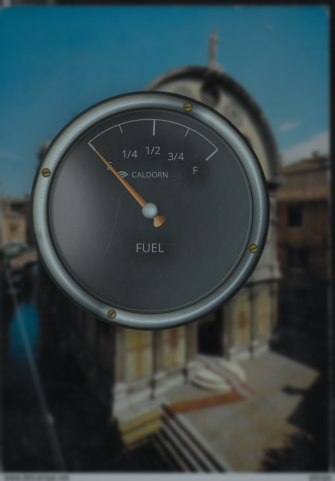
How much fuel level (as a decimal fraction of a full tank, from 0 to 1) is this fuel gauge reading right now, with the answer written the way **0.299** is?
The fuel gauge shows **0**
